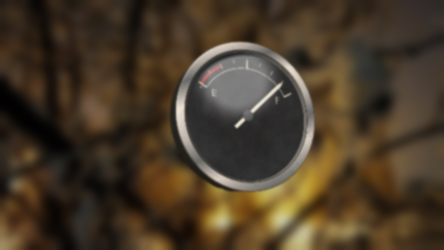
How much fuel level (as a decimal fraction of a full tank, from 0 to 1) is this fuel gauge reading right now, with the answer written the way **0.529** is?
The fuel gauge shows **0.875**
